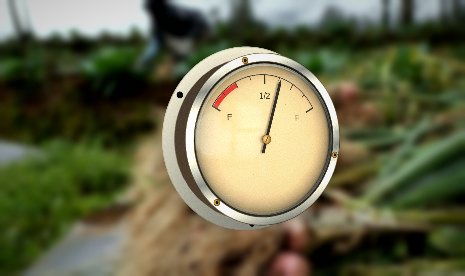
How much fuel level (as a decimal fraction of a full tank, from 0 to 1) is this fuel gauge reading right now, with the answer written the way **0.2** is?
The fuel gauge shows **0.625**
